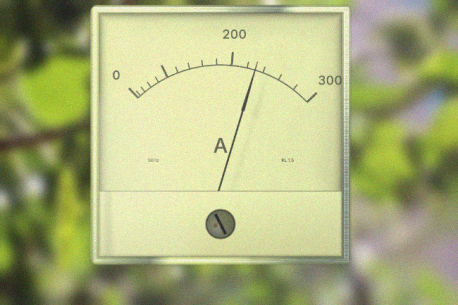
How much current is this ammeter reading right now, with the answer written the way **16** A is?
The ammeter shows **230** A
